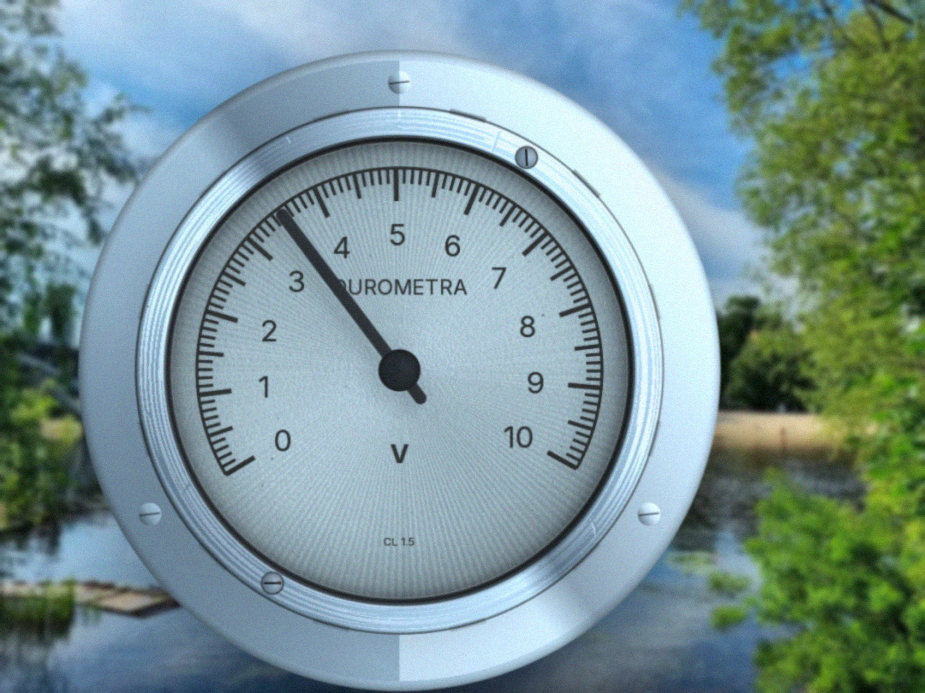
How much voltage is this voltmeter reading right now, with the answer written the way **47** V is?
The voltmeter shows **3.5** V
